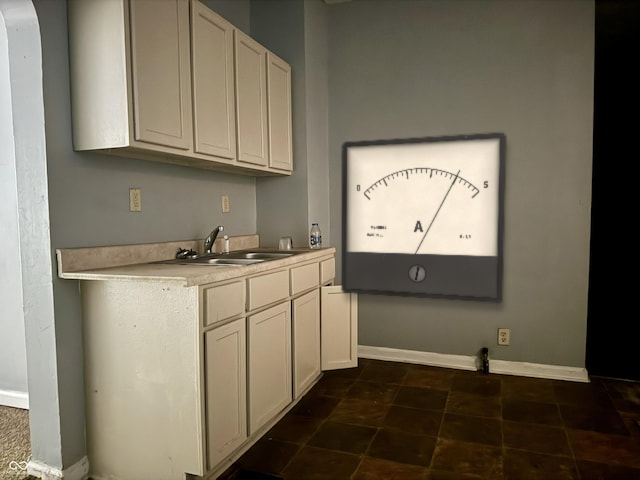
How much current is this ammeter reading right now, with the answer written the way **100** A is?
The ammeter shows **4** A
